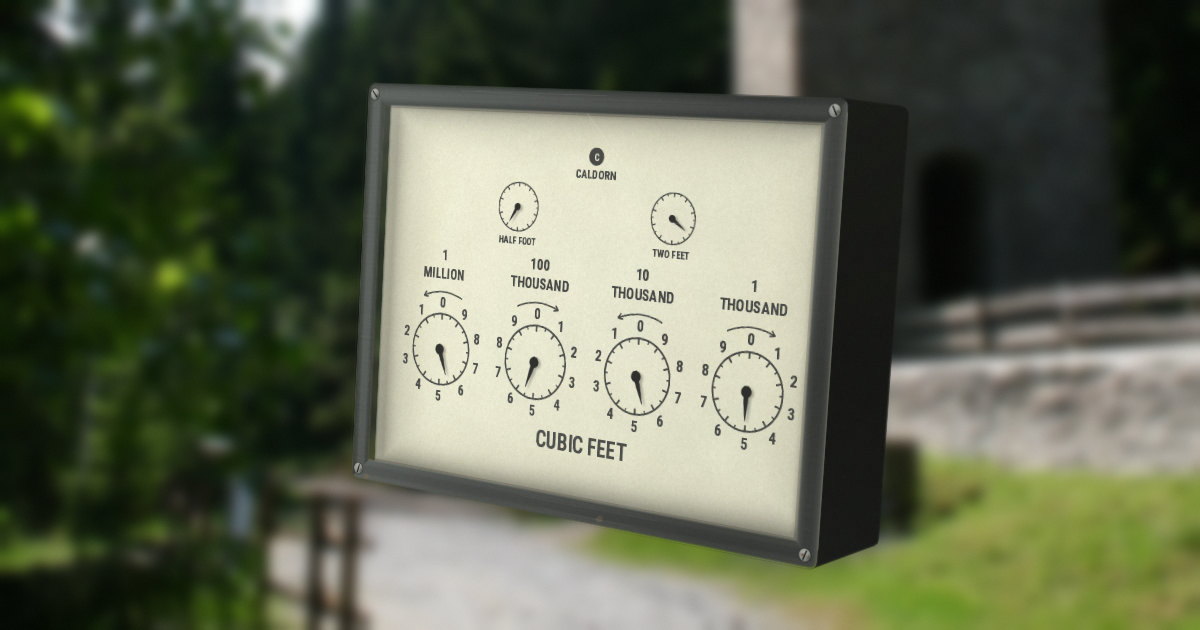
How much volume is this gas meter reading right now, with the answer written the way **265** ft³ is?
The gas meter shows **555500** ft³
